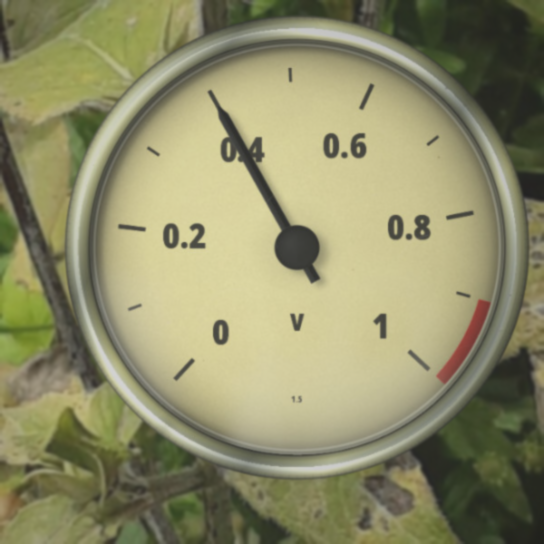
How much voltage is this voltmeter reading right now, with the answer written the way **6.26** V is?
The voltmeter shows **0.4** V
